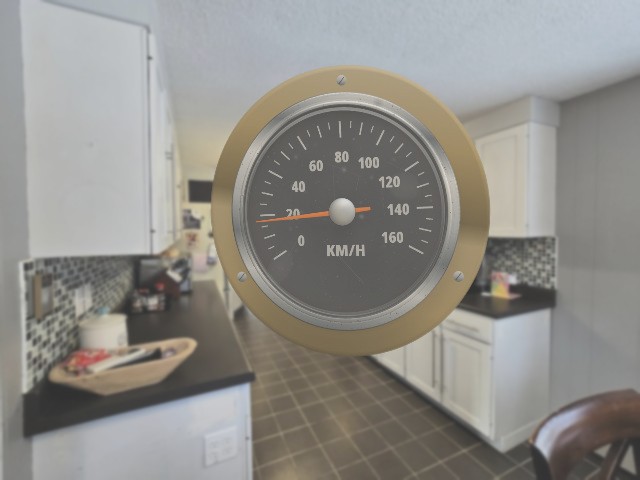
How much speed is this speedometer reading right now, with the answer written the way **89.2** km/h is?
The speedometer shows **17.5** km/h
